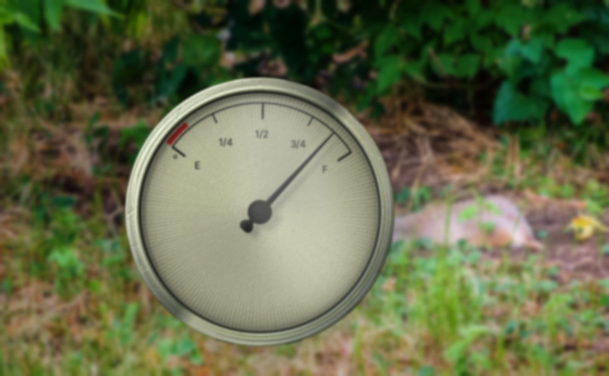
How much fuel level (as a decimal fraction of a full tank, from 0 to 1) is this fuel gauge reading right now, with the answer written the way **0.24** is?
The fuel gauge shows **0.875**
